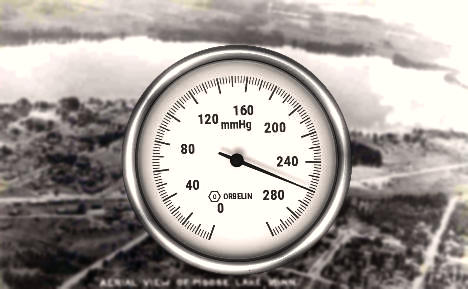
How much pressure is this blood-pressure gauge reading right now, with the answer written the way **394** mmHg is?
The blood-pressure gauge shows **260** mmHg
